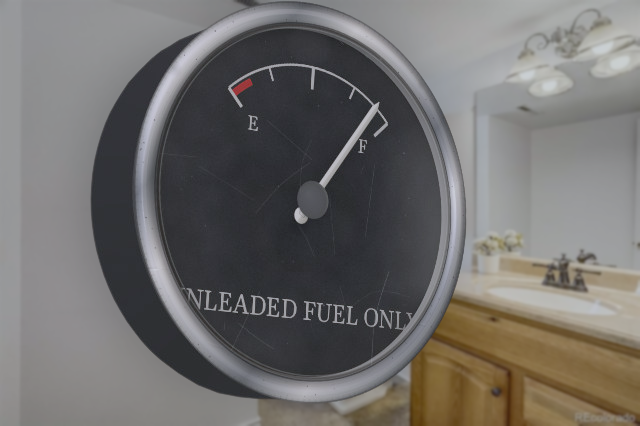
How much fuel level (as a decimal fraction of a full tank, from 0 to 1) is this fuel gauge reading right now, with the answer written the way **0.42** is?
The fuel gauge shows **0.875**
